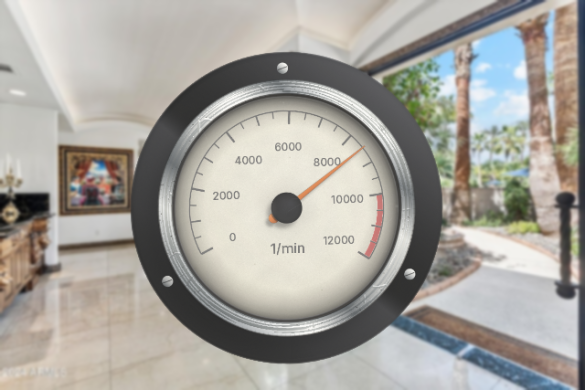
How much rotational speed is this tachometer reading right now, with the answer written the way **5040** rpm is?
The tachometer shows **8500** rpm
